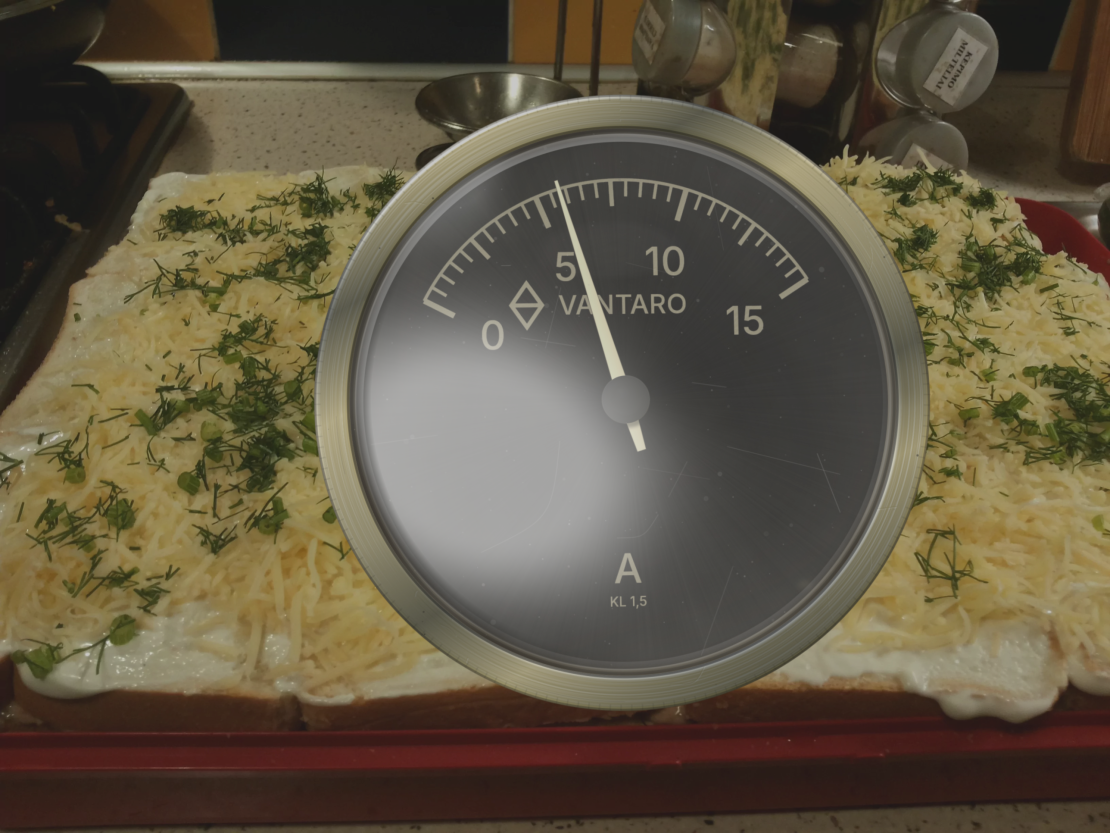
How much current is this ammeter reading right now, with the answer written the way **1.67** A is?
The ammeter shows **5.75** A
